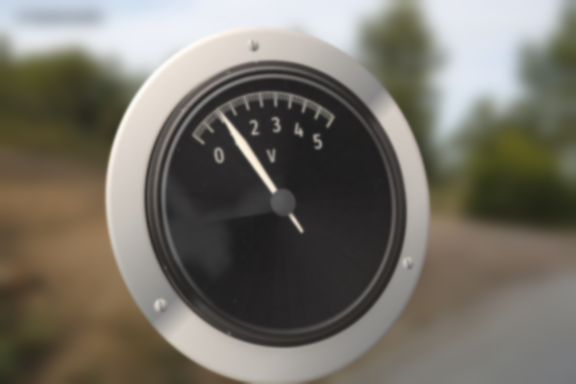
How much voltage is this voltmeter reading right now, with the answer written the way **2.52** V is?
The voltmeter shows **1** V
